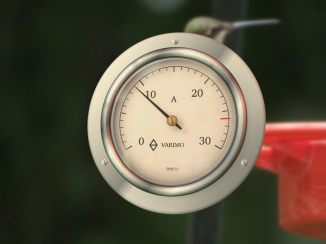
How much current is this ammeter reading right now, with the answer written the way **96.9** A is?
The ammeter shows **9** A
